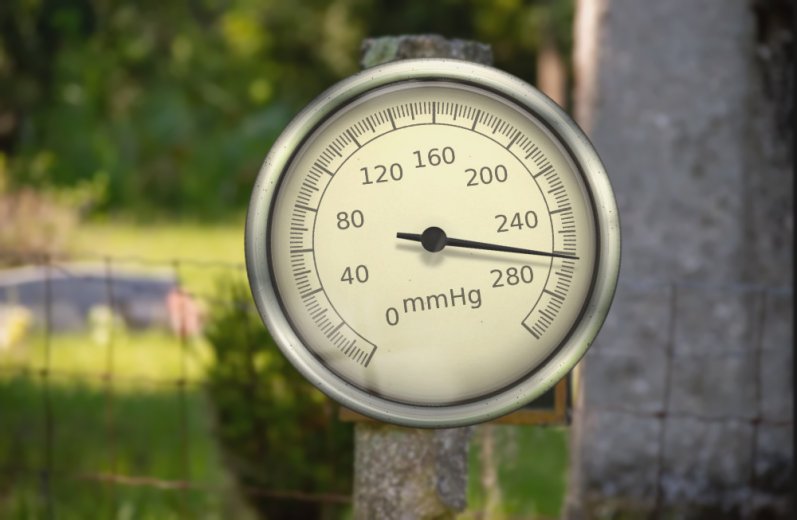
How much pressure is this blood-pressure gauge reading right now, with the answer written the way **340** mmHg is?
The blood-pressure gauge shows **262** mmHg
